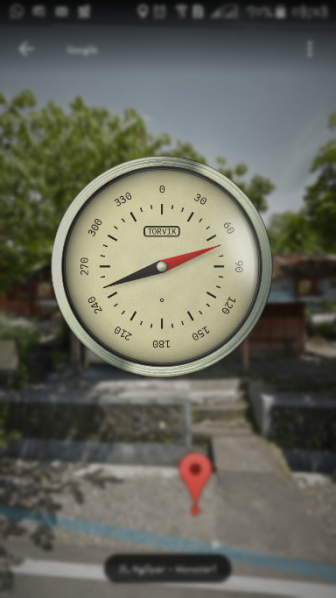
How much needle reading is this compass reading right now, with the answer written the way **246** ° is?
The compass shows **70** °
